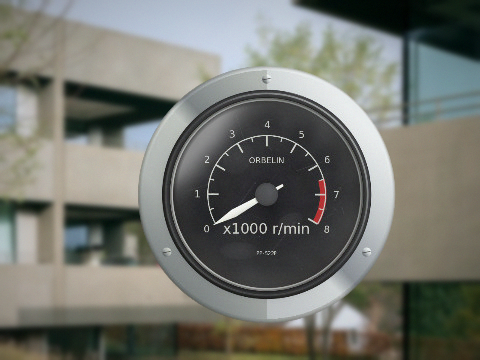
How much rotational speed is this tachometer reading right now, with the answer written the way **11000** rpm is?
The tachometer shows **0** rpm
